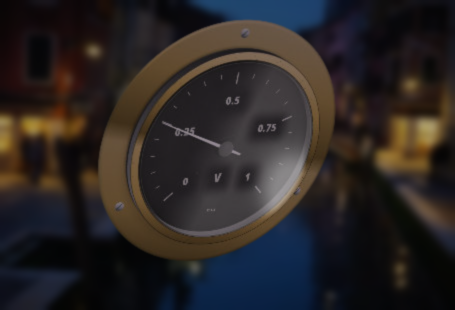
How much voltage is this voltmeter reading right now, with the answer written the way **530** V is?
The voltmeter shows **0.25** V
